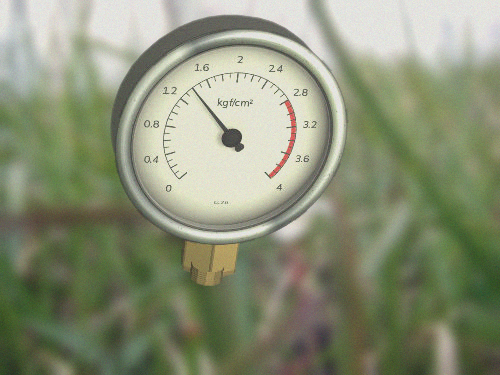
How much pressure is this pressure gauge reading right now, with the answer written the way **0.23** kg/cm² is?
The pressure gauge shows **1.4** kg/cm²
